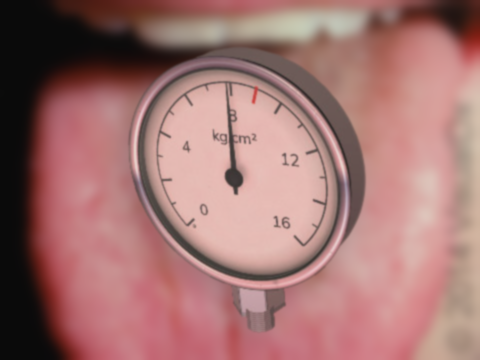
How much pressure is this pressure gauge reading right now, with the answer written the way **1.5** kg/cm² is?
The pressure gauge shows **8** kg/cm²
